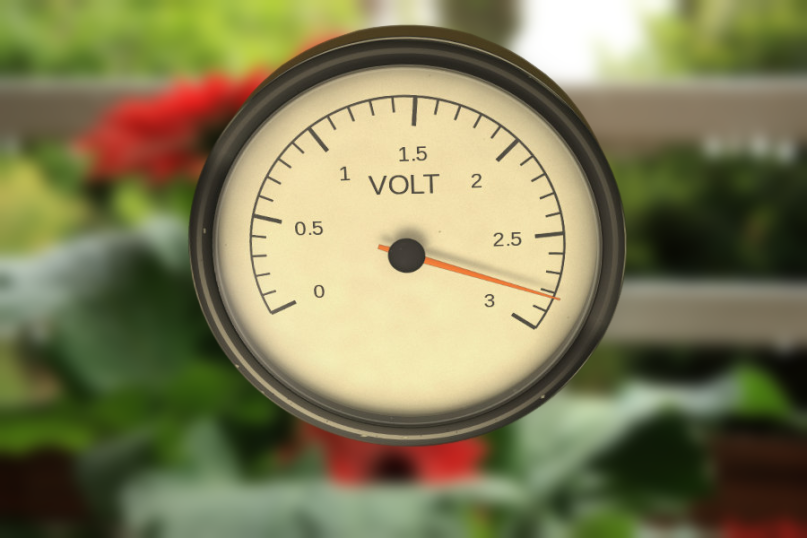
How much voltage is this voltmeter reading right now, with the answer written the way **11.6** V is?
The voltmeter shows **2.8** V
